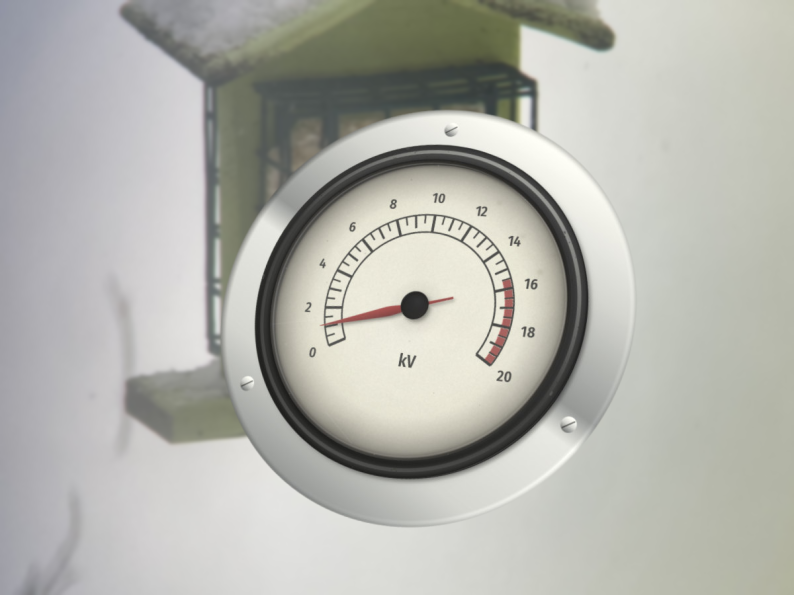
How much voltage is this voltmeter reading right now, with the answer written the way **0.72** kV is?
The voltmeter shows **1** kV
